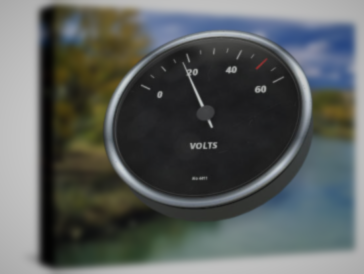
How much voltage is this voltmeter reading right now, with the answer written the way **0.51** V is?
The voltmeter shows **17.5** V
